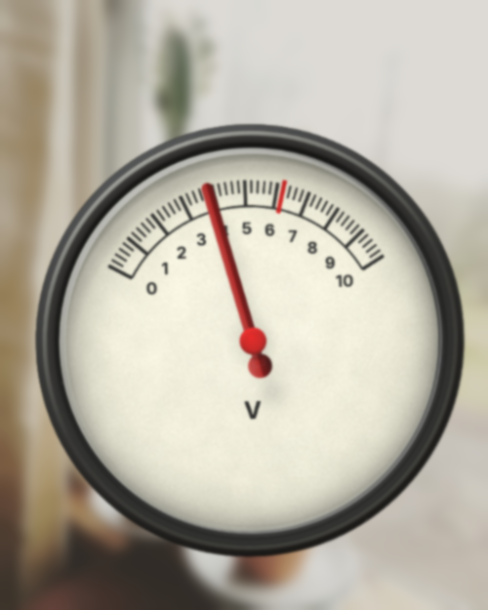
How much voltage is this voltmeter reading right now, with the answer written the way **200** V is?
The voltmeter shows **3.8** V
